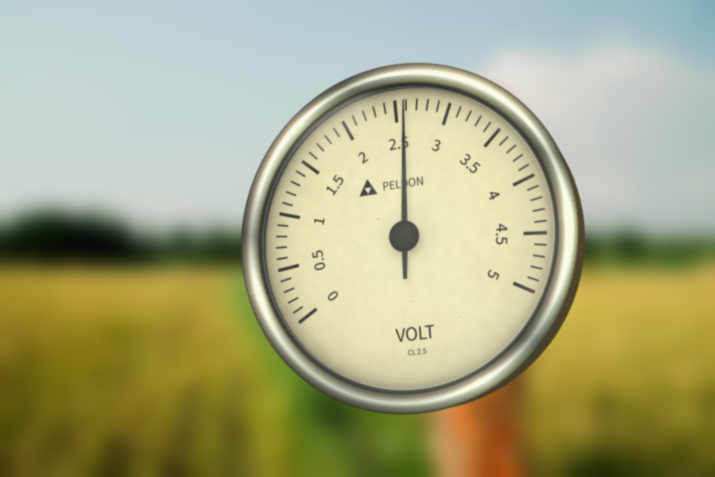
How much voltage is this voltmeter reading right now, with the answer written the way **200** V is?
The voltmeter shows **2.6** V
